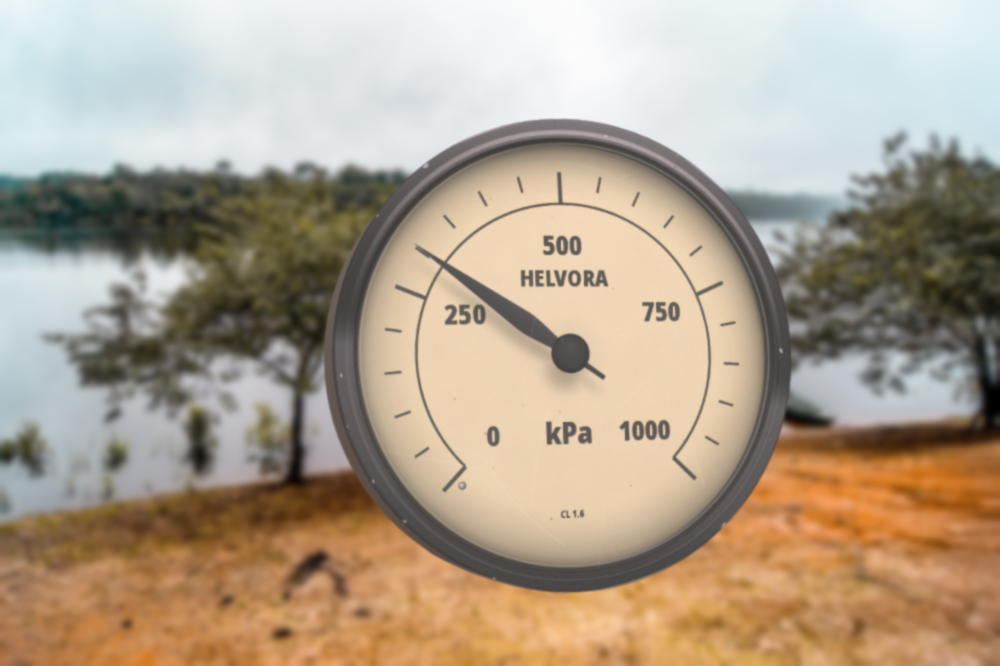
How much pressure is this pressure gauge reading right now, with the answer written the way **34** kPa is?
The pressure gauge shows **300** kPa
